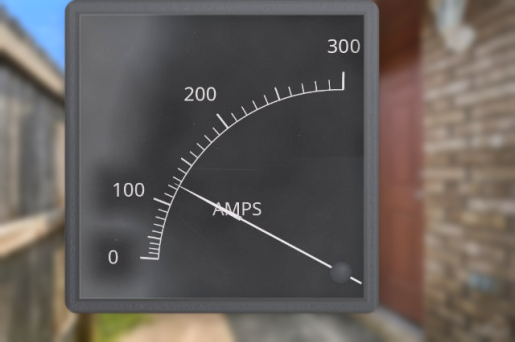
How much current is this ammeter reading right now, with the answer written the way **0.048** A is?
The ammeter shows **125** A
